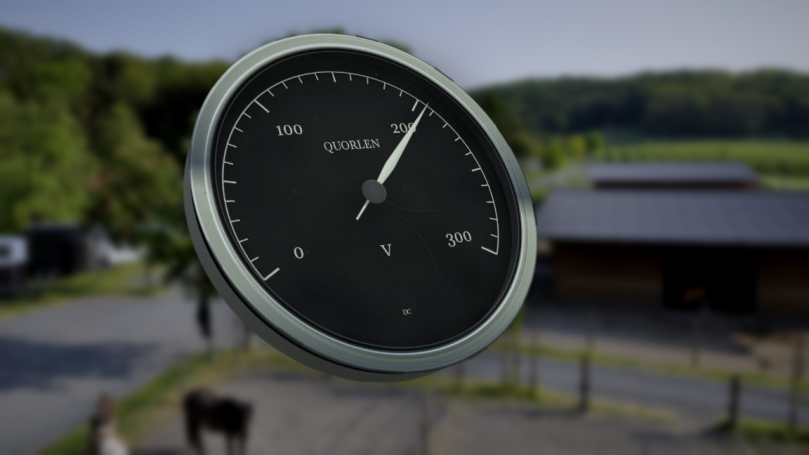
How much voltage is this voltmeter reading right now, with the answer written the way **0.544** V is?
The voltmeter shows **205** V
